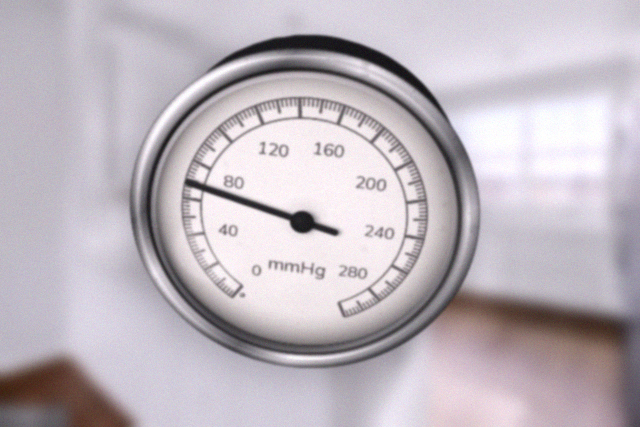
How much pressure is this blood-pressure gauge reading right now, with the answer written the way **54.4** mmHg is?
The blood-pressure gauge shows **70** mmHg
